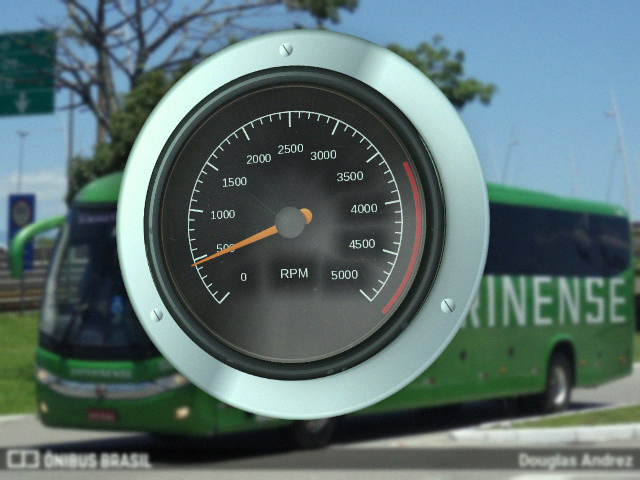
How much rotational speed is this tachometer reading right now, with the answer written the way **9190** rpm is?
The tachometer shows **450** rpm
